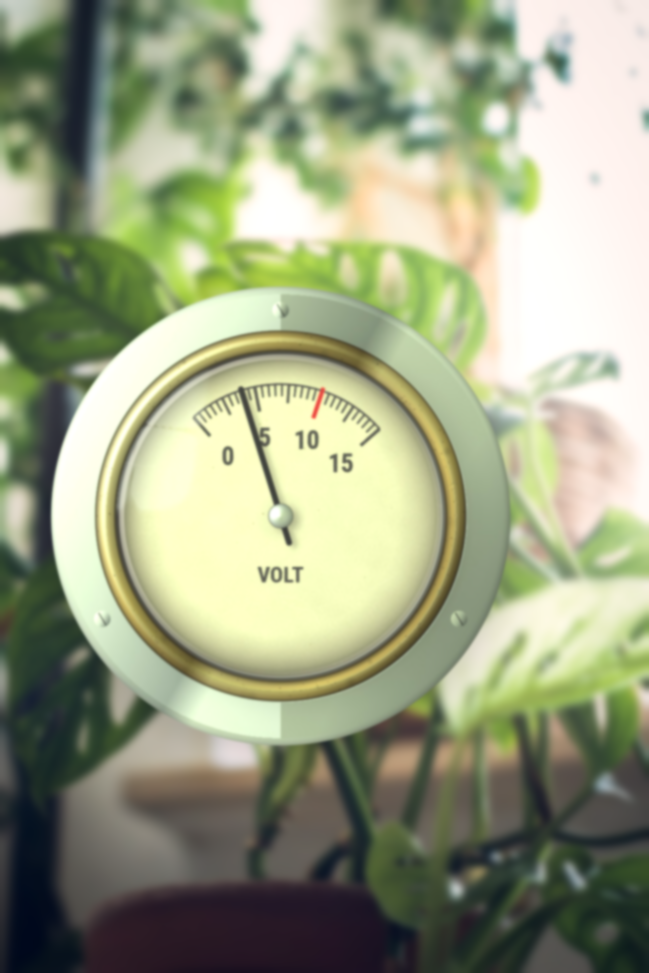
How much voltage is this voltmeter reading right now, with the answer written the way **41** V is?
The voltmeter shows **4** V
